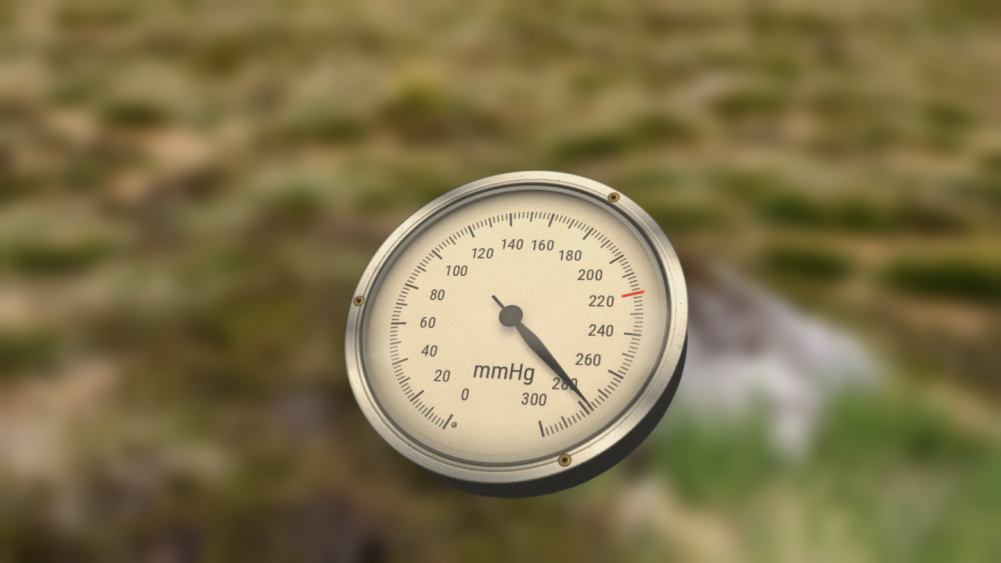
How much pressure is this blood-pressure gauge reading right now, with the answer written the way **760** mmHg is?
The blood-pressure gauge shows **278** mmHg
